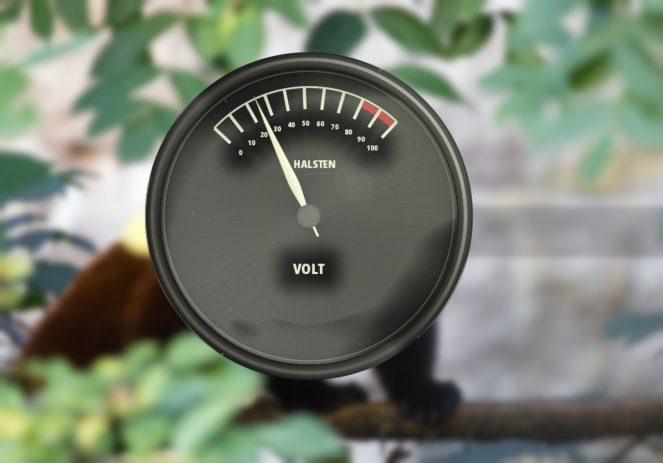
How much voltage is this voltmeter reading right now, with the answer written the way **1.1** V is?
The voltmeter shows **25** V
